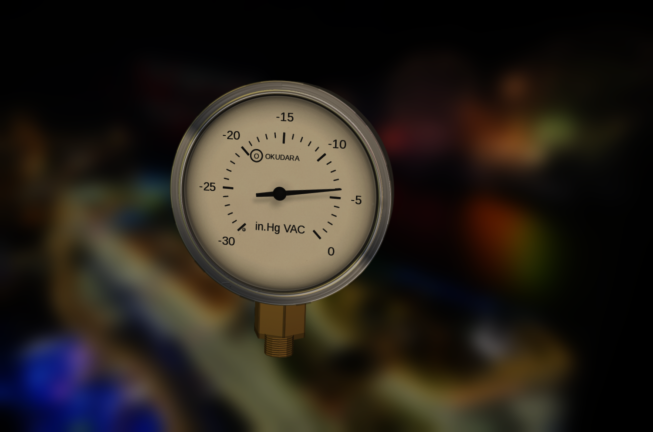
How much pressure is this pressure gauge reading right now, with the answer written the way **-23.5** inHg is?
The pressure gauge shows **-6** inHg
